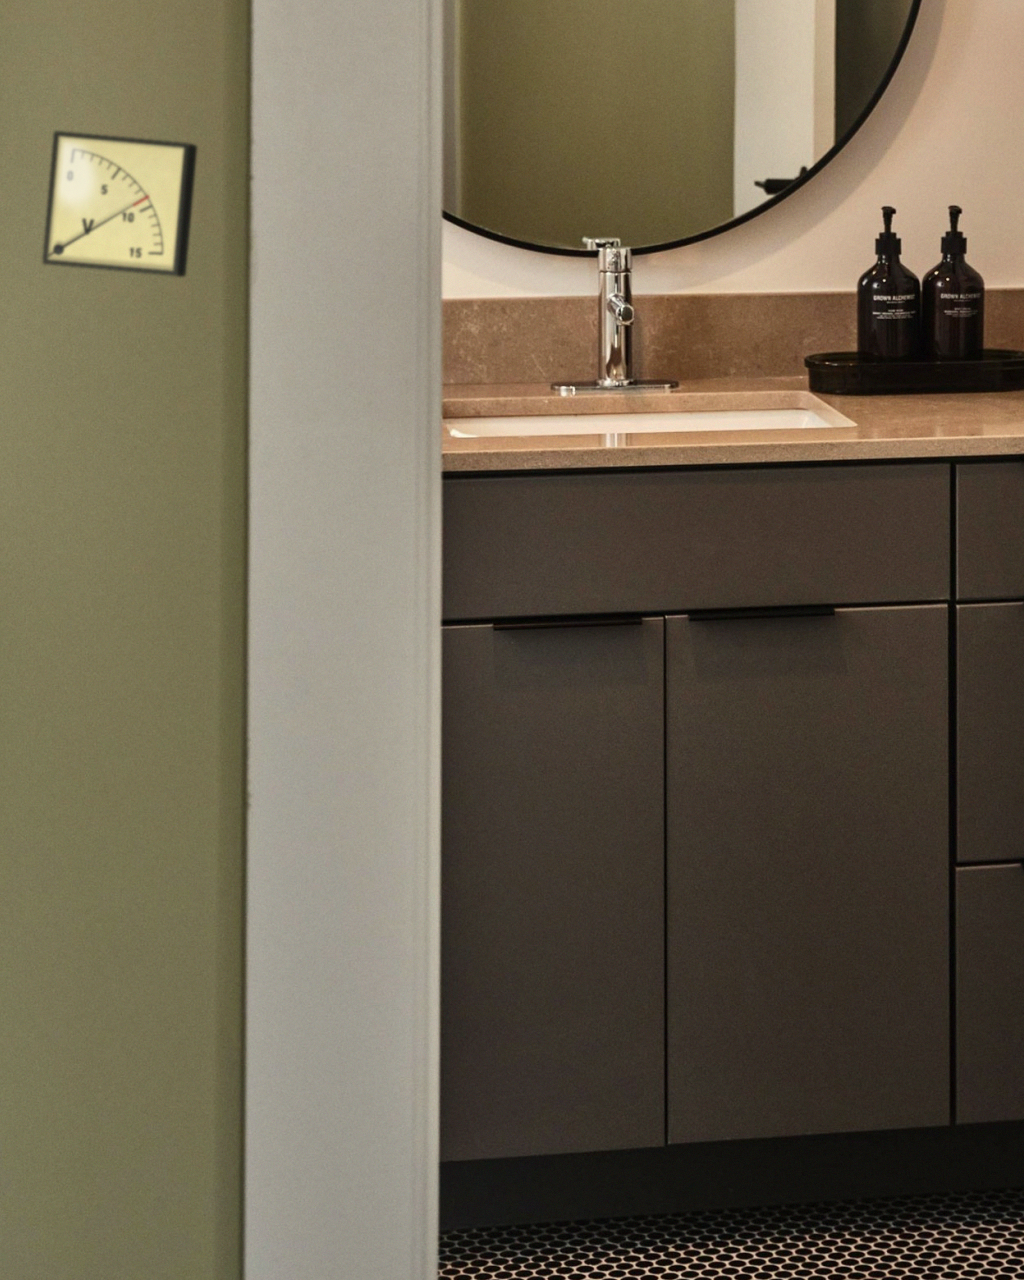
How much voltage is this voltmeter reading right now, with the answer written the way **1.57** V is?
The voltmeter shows **9** V
